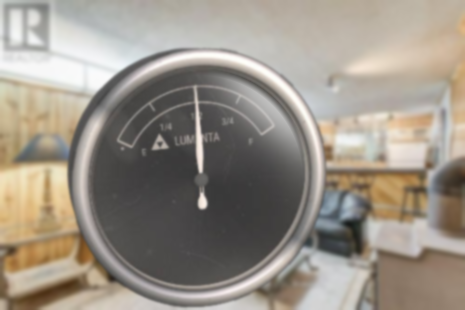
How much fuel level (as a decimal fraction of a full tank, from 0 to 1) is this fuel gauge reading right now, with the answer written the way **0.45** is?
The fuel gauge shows **0.5**
